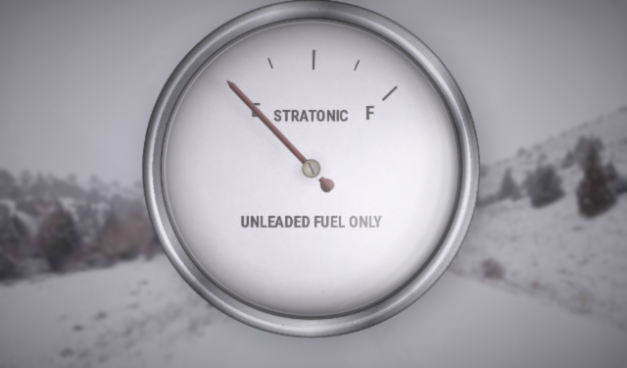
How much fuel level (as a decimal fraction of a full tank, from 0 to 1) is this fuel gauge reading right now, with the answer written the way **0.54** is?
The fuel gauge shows **0**
